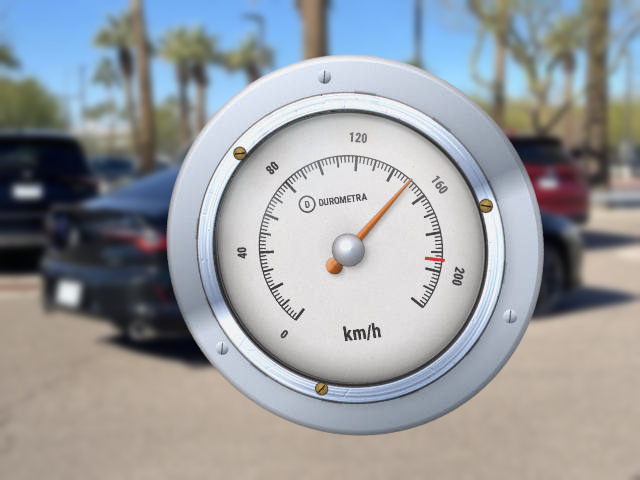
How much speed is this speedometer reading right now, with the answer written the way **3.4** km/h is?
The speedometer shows **150** km/h
